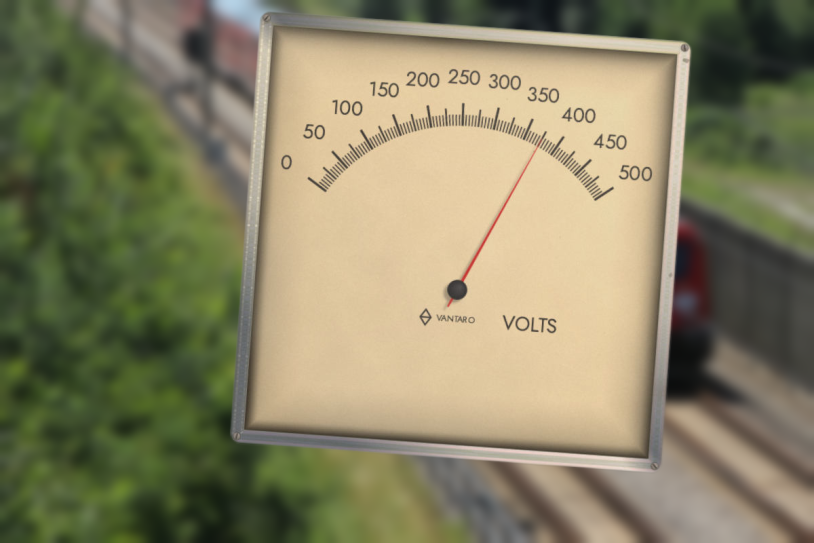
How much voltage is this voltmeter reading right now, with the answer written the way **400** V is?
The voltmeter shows **375** V
